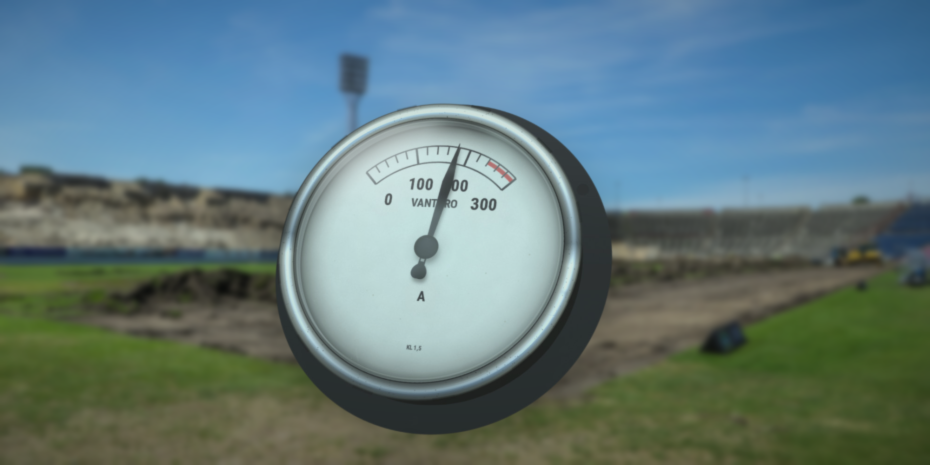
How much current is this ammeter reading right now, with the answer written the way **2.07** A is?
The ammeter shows **180** A
